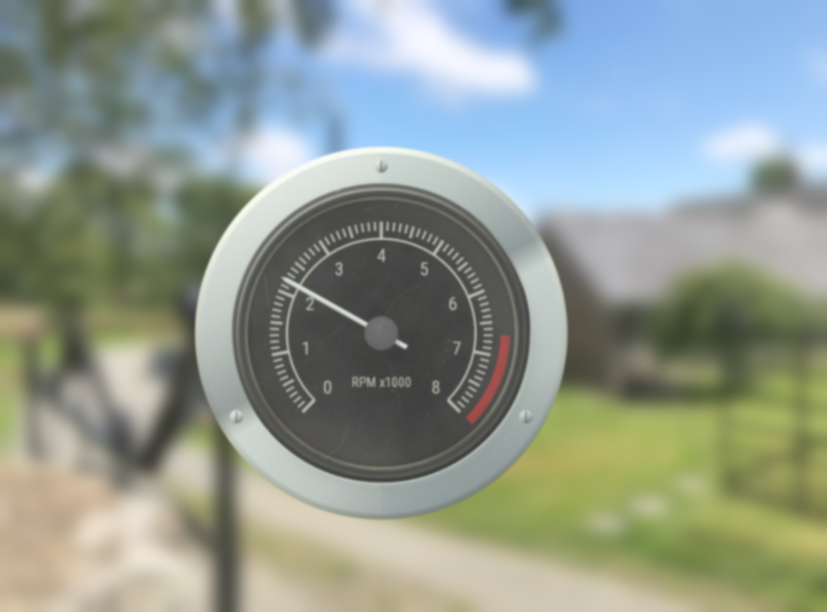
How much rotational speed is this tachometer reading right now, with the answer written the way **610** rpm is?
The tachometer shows **2200** rpm
